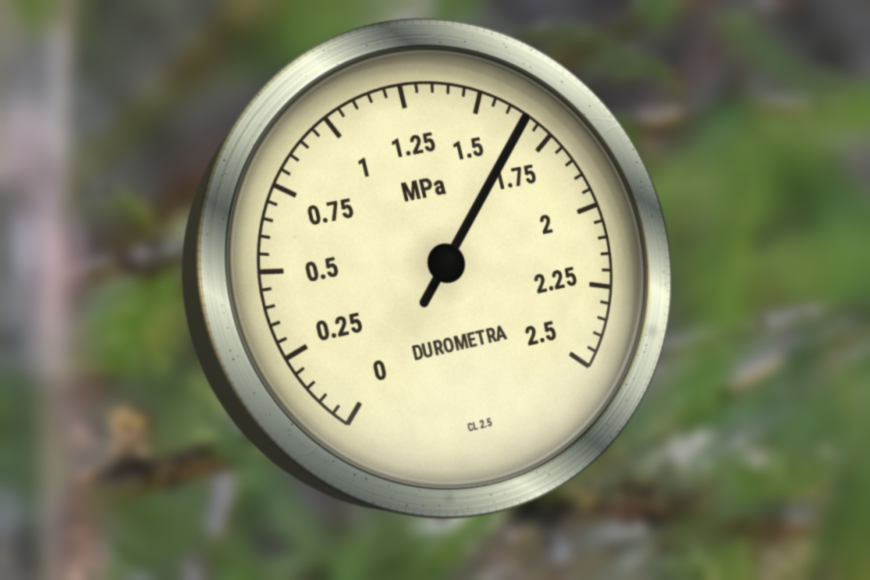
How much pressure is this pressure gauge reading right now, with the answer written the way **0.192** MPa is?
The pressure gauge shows **1.65** MPa
